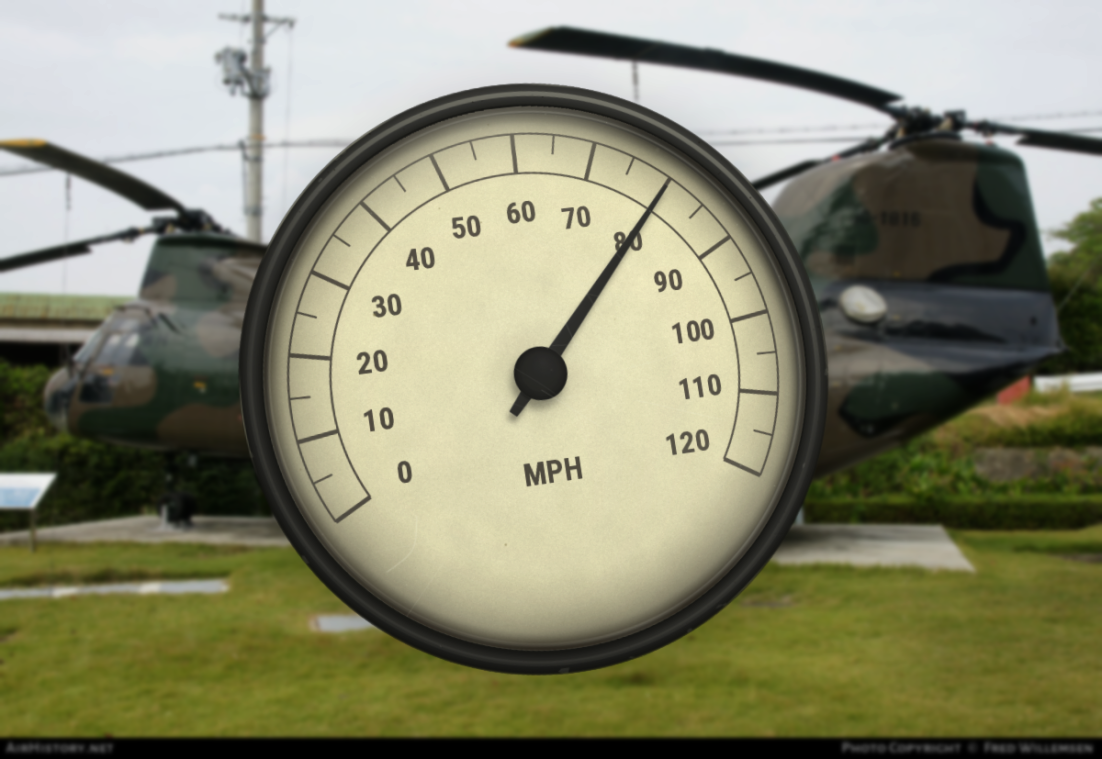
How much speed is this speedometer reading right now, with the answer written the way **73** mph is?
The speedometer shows **80** mph
